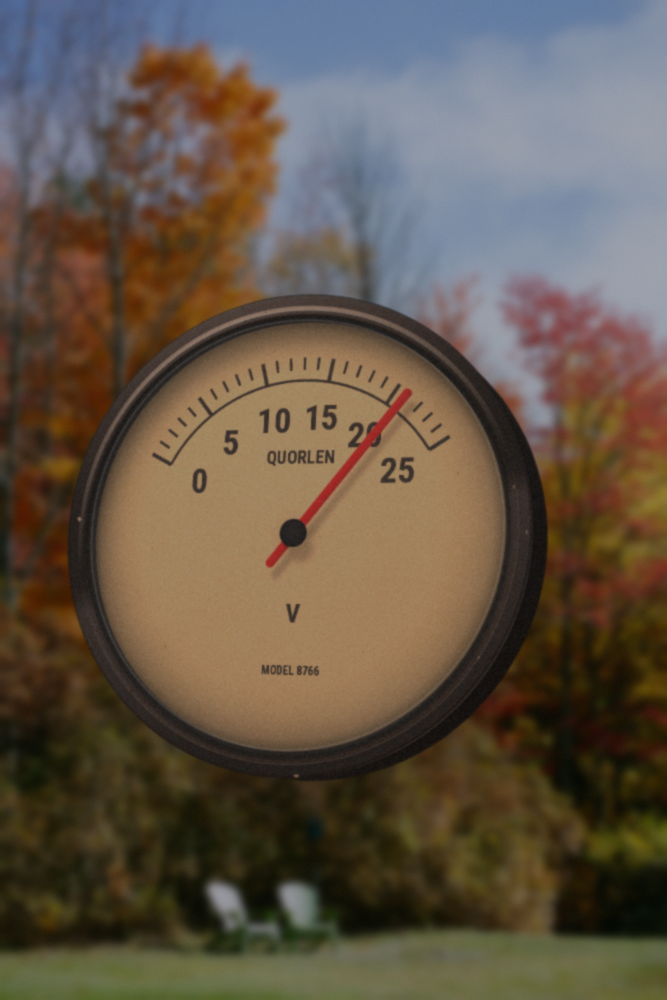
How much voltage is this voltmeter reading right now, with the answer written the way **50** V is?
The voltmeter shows **21** V
